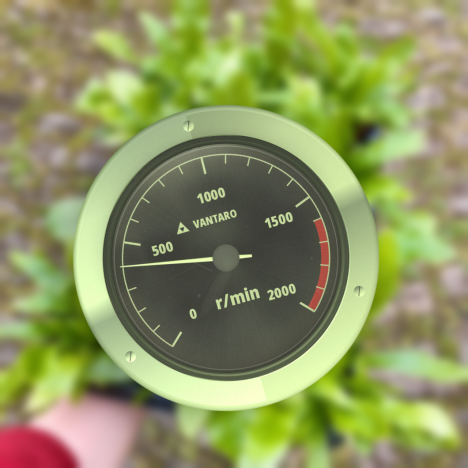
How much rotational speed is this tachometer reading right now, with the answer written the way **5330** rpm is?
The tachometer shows **400** rpm
